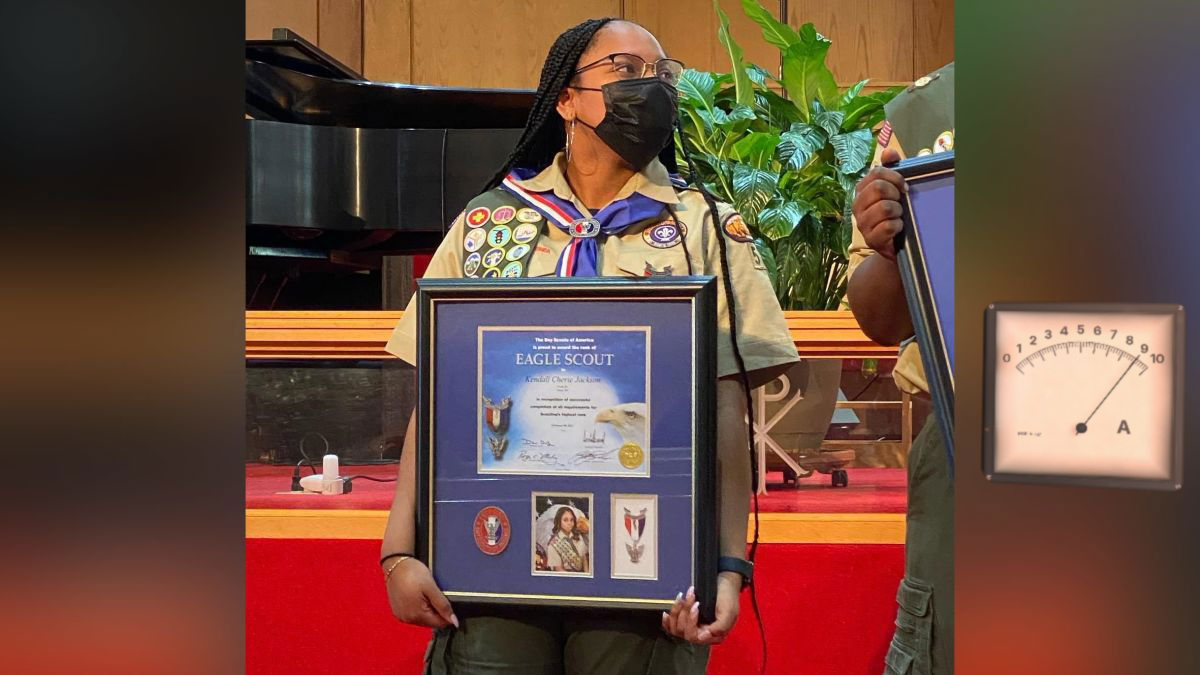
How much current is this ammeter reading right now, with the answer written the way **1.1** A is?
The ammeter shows **9** A
